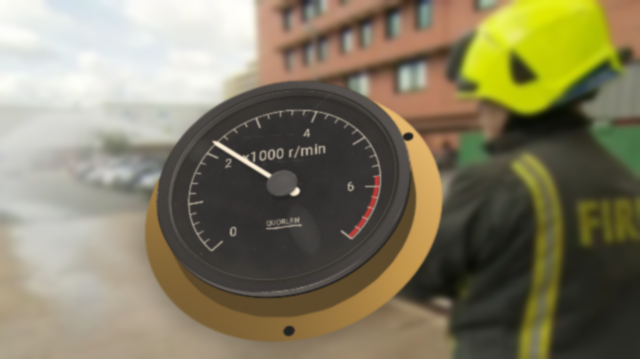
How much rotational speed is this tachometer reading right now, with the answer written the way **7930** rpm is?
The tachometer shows **2200** rpm
